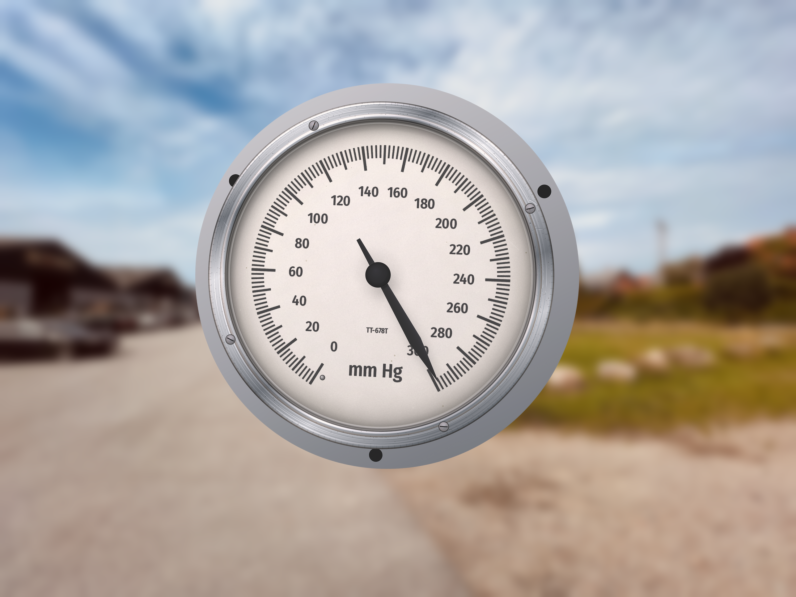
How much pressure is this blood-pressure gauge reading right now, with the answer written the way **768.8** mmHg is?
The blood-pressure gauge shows **298** mmHg
